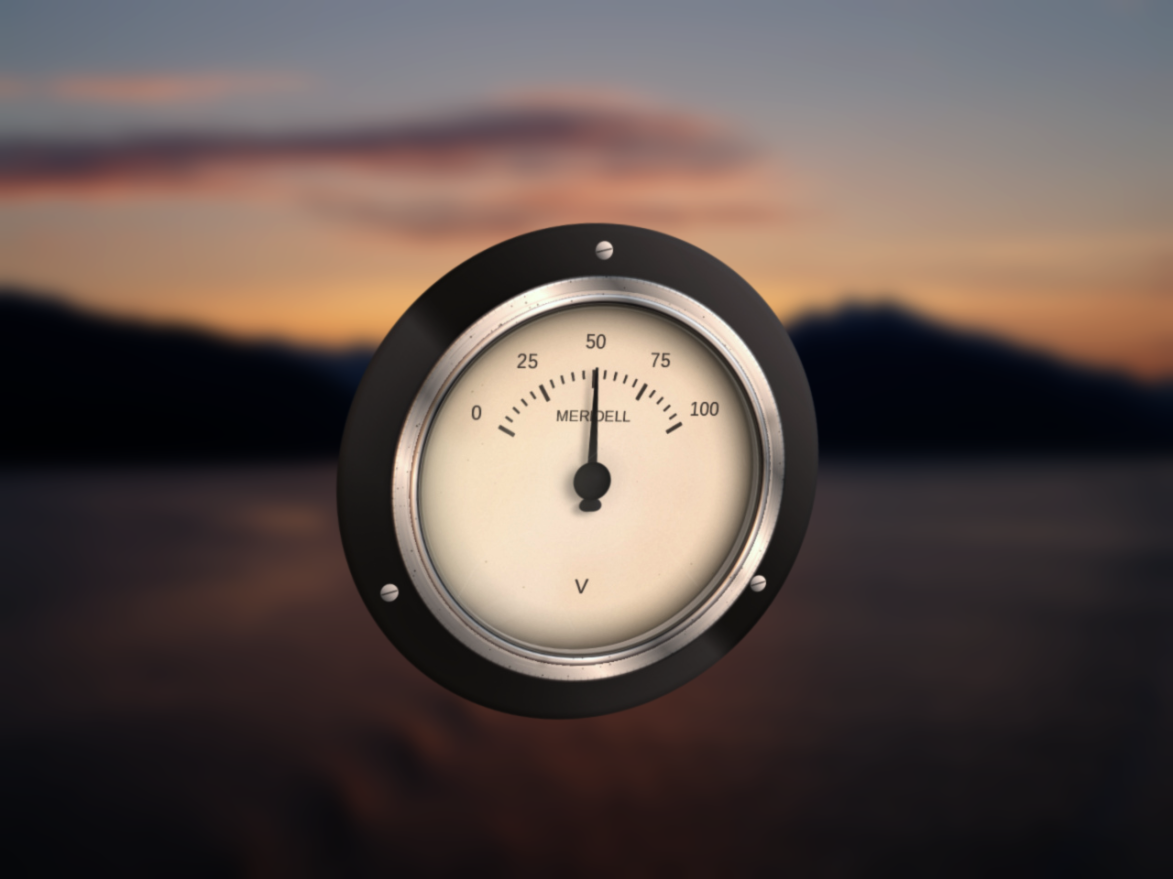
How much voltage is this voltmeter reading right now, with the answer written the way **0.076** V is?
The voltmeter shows **50** V
